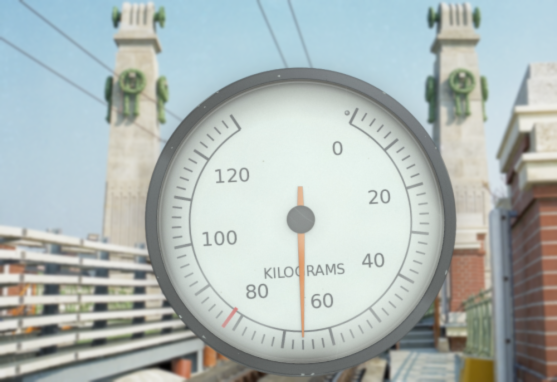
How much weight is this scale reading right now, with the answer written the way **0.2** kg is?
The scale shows **66** kg
